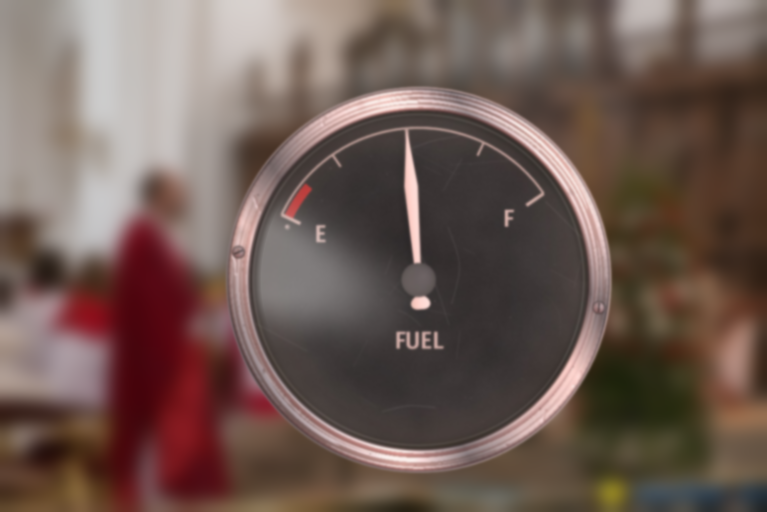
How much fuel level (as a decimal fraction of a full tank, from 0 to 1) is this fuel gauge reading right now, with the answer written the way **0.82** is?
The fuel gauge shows **0.5**
